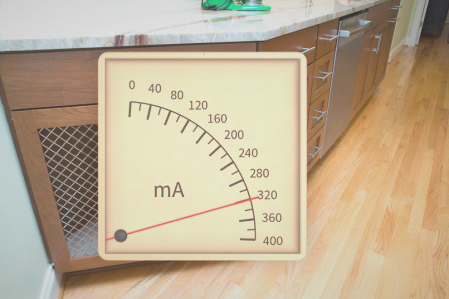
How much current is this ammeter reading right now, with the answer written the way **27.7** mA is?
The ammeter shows **320** mA
